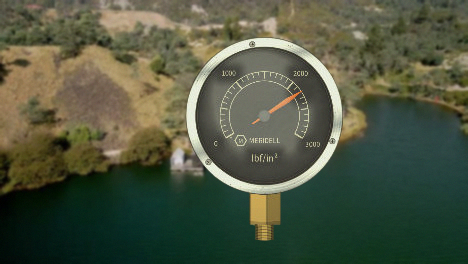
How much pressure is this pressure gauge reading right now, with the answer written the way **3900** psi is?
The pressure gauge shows **2200** psi
